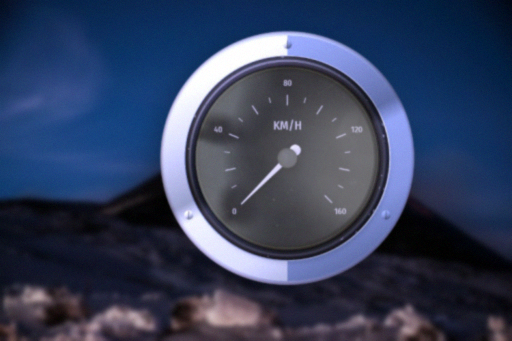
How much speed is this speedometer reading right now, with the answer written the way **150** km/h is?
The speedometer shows **0** km/h
